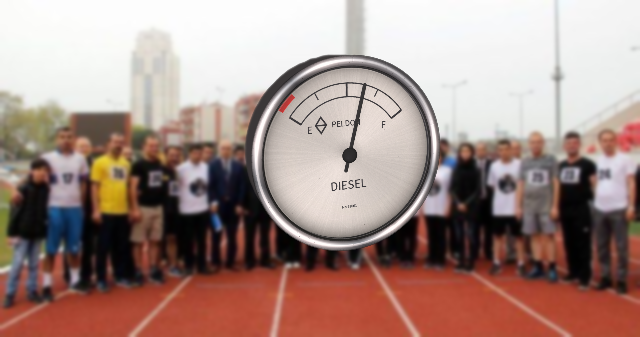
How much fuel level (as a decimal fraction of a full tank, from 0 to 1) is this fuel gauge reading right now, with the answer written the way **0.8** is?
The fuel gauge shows **0.625**
